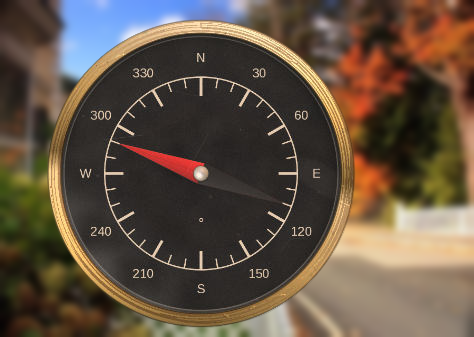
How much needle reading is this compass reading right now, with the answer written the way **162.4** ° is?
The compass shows **290** °
